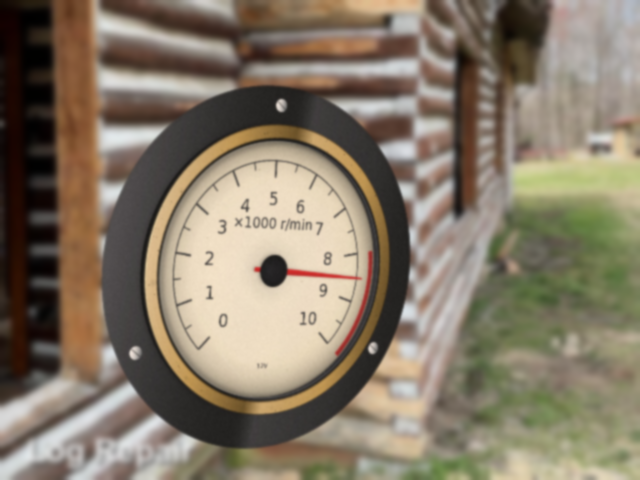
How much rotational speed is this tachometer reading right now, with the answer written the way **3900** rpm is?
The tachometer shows **8500** rpm
